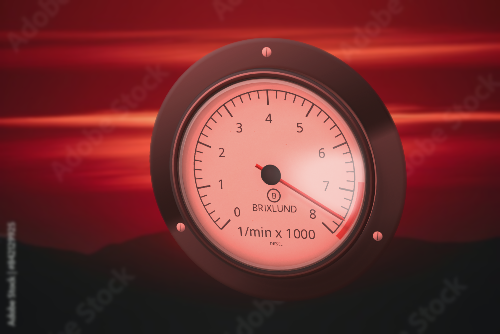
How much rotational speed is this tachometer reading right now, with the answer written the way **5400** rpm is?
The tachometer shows **7600** rpm
